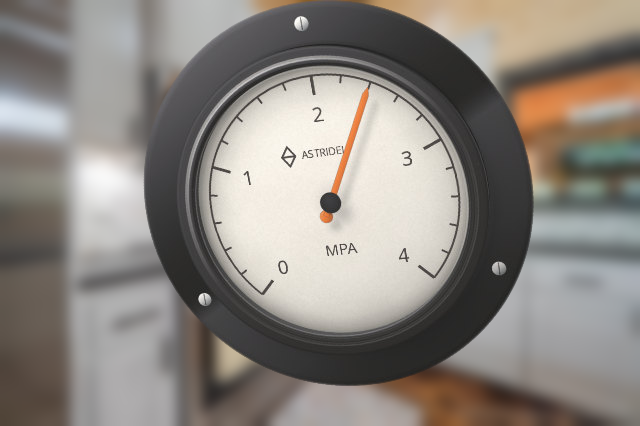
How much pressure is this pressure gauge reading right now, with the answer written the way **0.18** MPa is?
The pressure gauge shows **2.4** MPa
